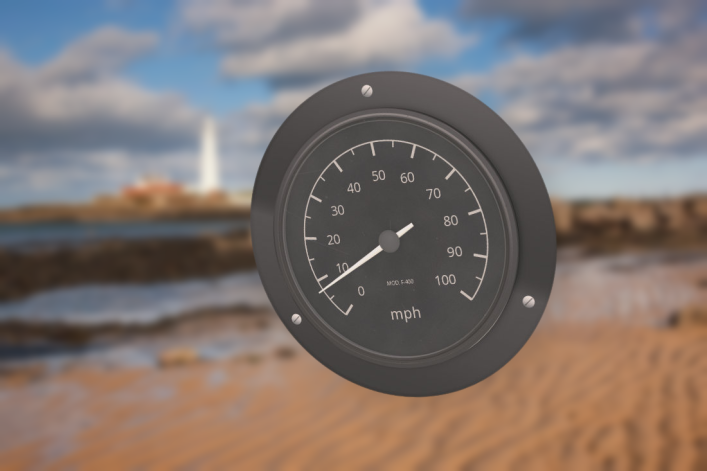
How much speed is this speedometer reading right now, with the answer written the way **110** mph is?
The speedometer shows **7.5** mph
